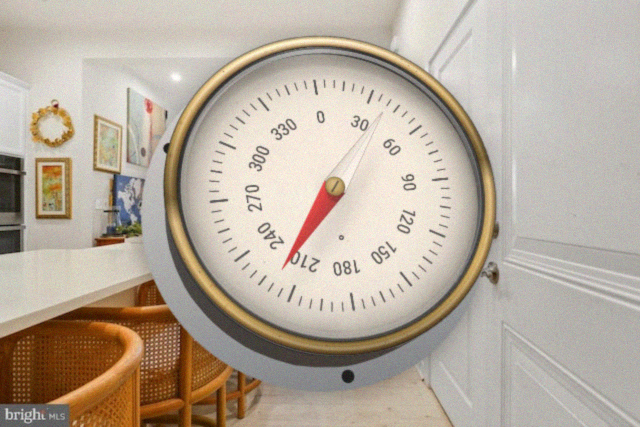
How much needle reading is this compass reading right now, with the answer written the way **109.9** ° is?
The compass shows **220** °
